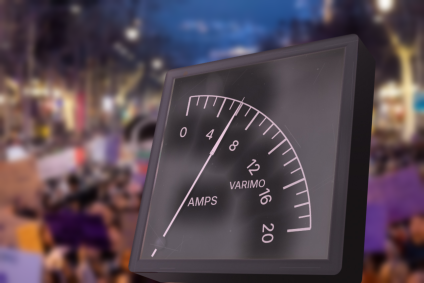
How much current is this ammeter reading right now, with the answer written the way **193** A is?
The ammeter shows **6** A
